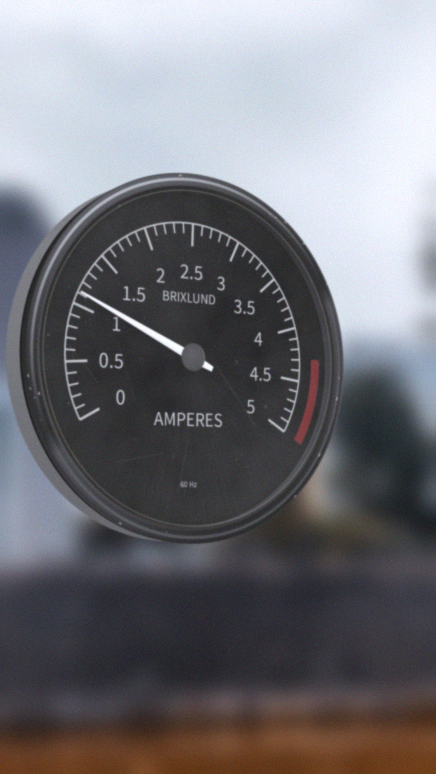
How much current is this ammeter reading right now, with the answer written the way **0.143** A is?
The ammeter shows **1.1** A
